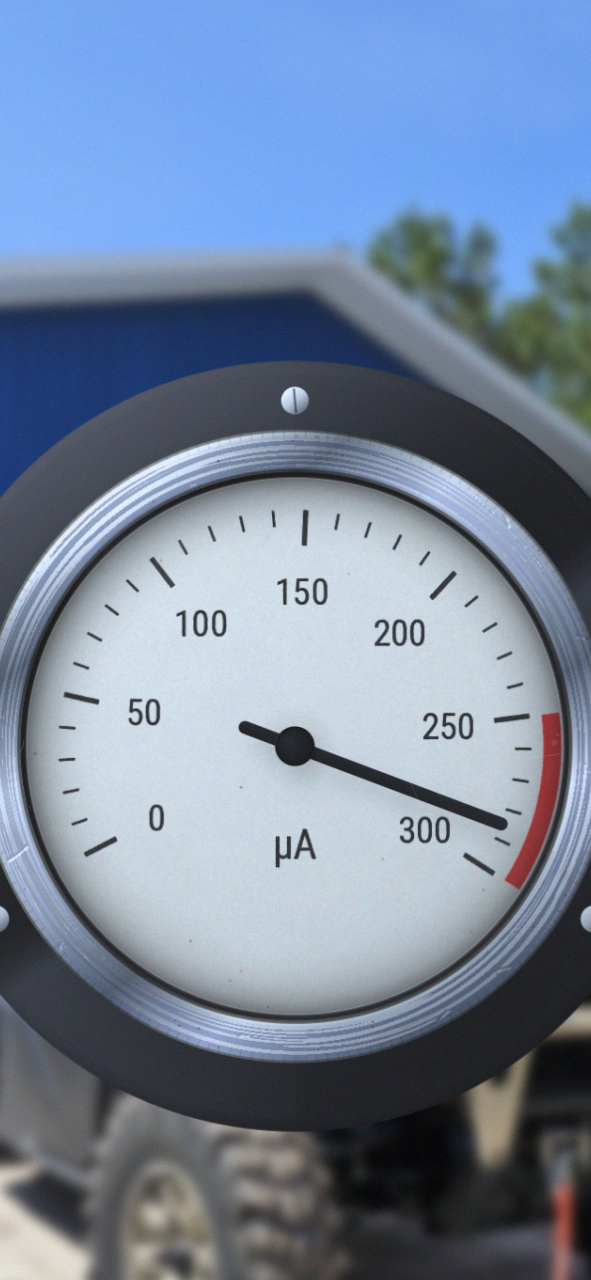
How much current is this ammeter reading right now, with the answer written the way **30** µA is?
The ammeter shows **285** µA
